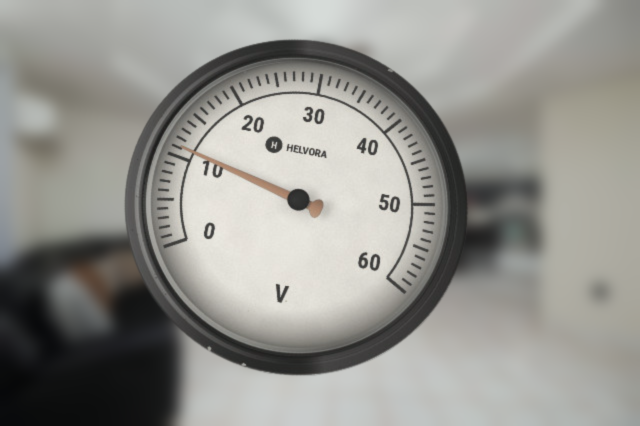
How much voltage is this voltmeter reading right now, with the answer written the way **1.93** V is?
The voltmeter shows **11** V
